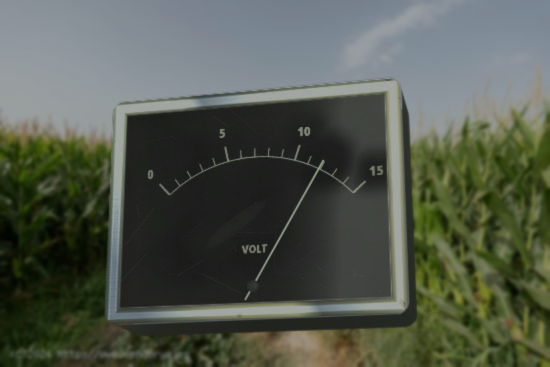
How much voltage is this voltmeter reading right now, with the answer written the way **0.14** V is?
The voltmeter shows **12** V
